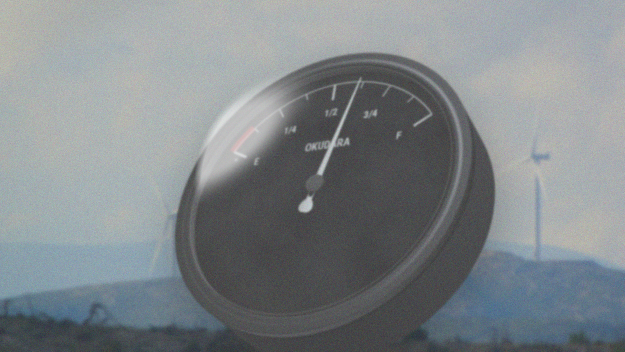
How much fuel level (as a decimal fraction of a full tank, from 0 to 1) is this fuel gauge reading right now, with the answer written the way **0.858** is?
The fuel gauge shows **0.625**
